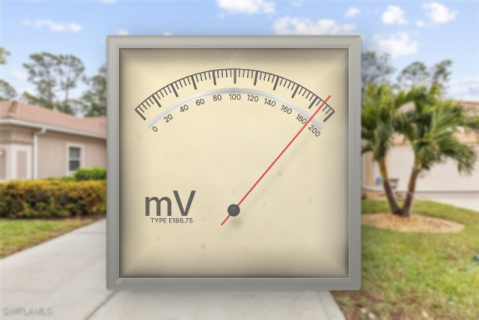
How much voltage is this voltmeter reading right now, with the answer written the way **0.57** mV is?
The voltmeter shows **188** mV
